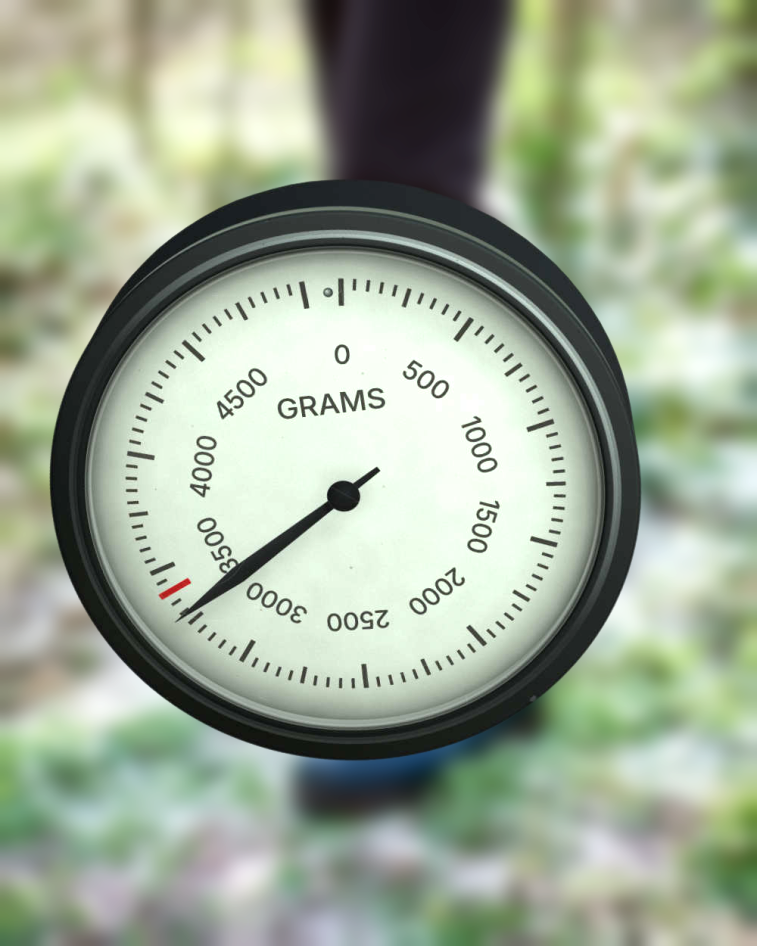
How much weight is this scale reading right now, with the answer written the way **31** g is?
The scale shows **3300** g
